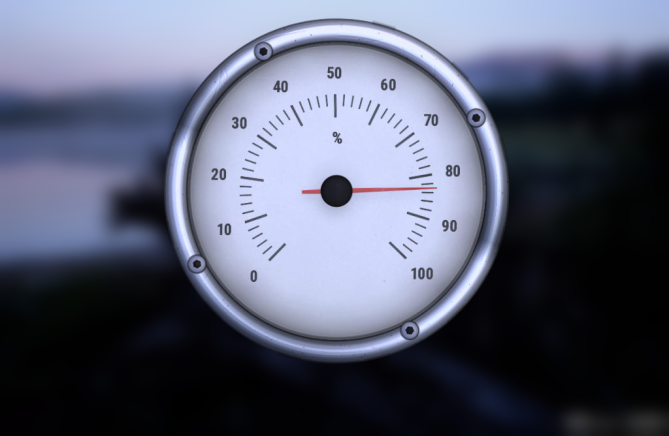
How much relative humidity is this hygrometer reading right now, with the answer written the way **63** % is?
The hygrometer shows **83** %
